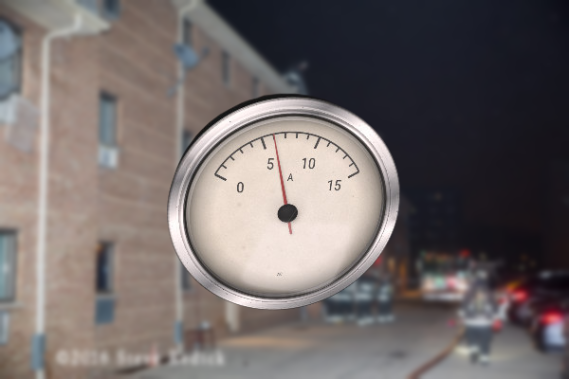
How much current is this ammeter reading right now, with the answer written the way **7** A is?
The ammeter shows **6** A
